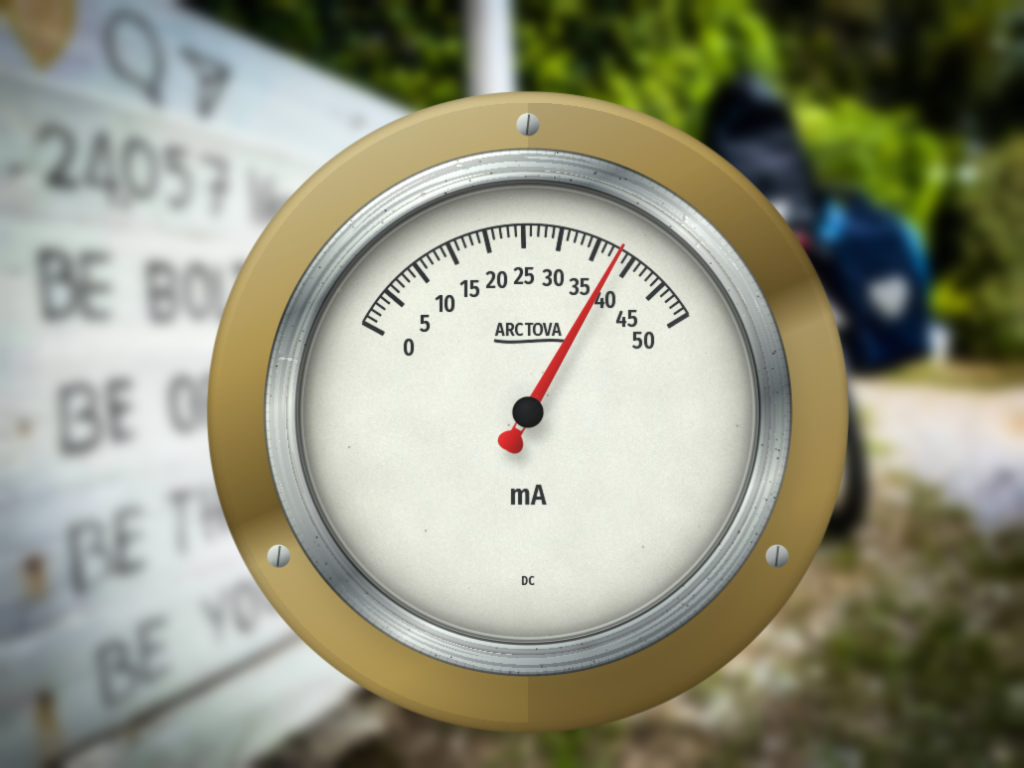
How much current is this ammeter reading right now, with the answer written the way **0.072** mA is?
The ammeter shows **38** mA
